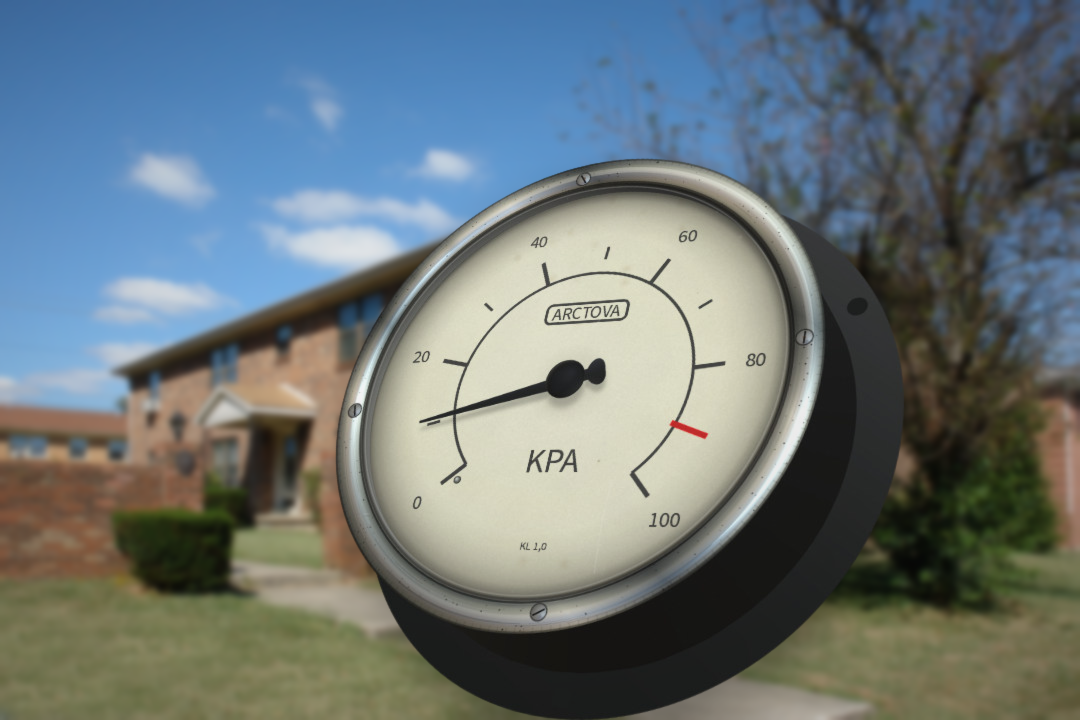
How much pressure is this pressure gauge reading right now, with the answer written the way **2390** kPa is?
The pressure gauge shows **10** kPa
